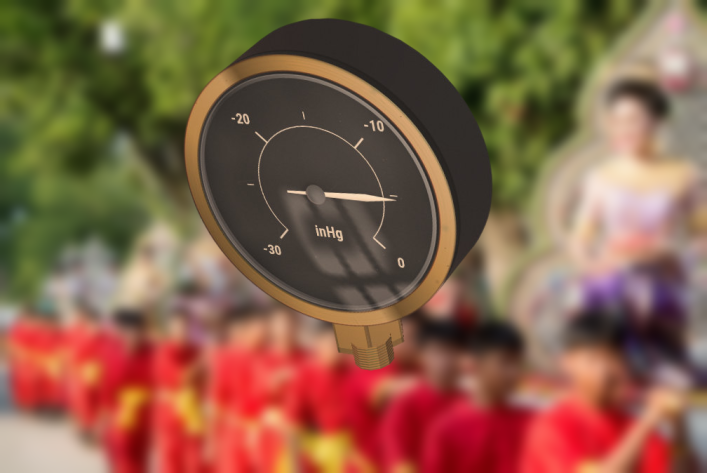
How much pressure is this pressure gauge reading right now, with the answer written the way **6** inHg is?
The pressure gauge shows **-5** inHg
